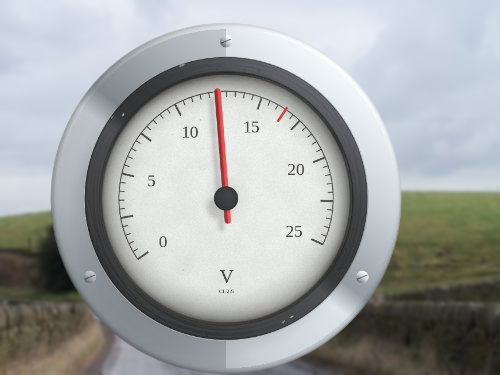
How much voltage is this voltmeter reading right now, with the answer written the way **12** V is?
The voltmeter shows **12.5** V
